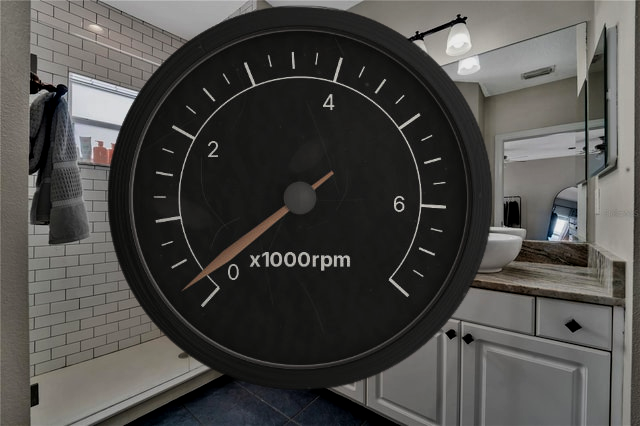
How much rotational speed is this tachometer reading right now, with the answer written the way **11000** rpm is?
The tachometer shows **250** rpm
